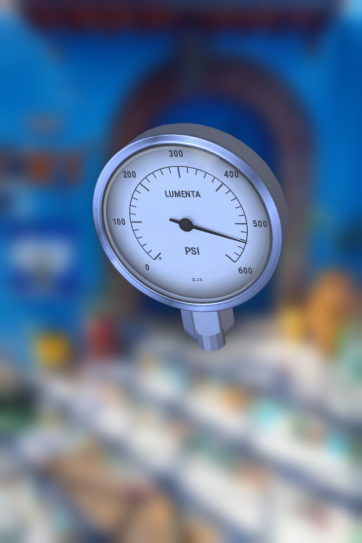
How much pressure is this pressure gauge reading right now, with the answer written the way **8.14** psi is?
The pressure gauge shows **540** psi
